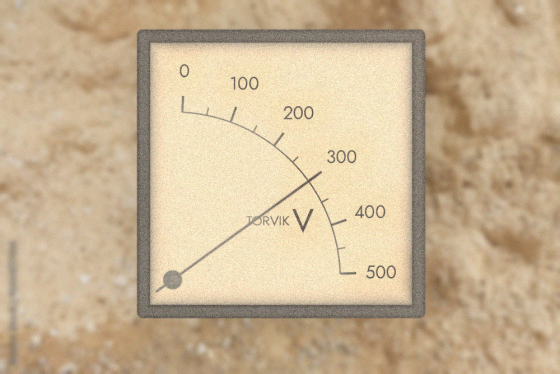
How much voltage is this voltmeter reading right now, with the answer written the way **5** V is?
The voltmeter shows **300** V
